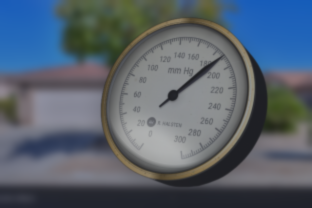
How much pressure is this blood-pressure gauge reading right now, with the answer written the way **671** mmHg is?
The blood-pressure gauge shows **190** mmHg
